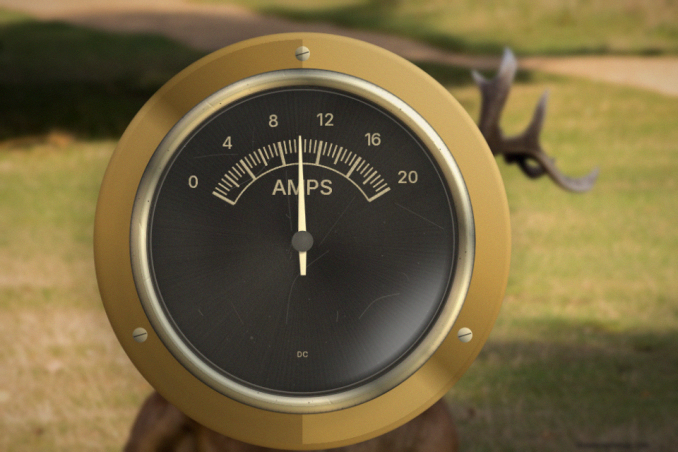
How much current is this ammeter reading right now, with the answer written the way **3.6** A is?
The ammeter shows **10** A
